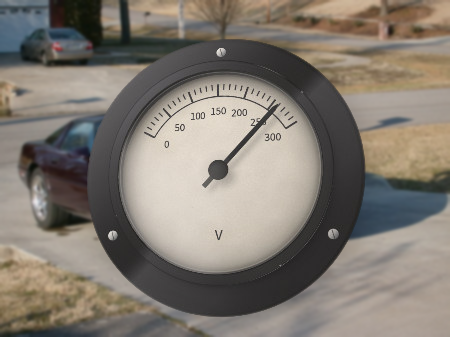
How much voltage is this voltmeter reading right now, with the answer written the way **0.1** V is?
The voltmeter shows **260** V
